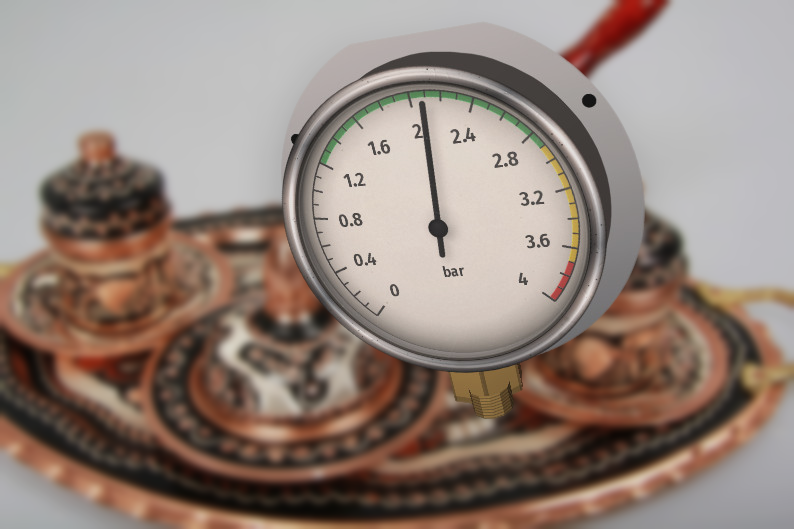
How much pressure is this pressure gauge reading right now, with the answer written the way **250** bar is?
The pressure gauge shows **2.1** bar
